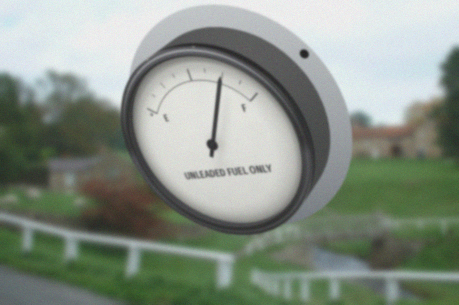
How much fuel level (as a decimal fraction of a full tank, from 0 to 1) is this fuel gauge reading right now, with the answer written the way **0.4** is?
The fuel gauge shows **0.75**
